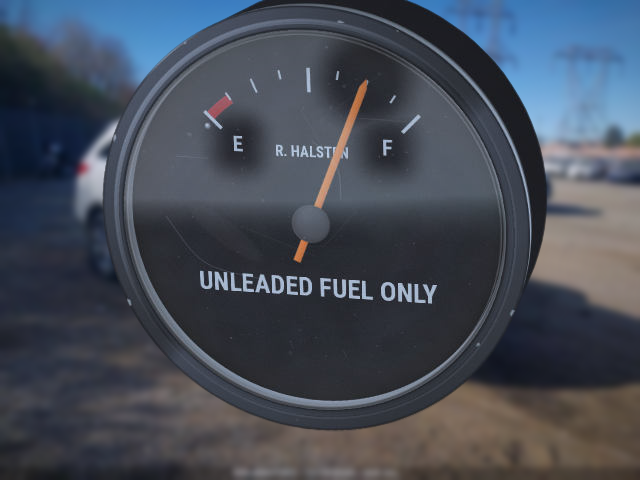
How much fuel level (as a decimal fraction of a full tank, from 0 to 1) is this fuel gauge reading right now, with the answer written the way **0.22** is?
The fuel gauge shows **0.75**
